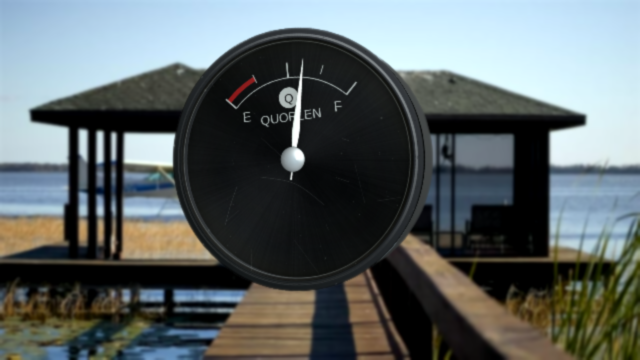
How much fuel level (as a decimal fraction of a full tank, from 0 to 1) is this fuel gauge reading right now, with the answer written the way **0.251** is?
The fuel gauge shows **0.625**
